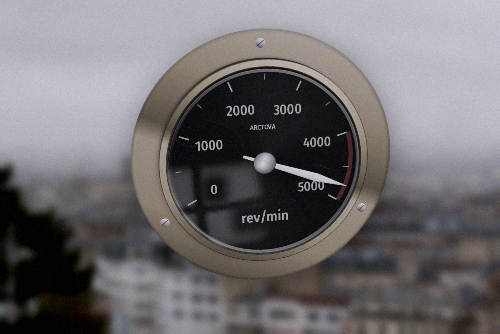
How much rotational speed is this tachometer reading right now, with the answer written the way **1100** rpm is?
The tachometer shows **4750** rpm
